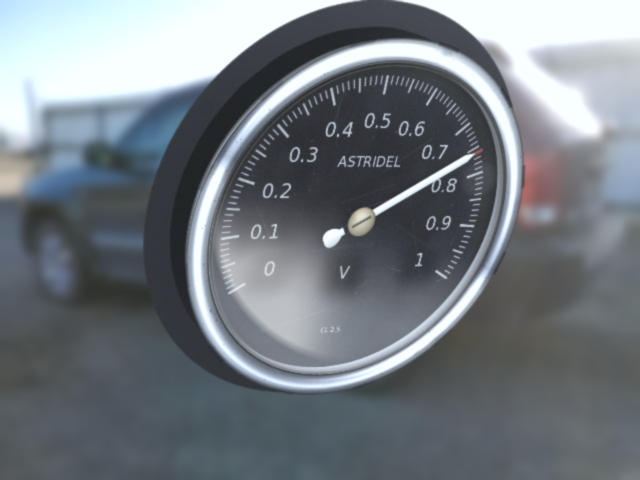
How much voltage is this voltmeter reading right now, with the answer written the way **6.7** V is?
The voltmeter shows **0.75** V
